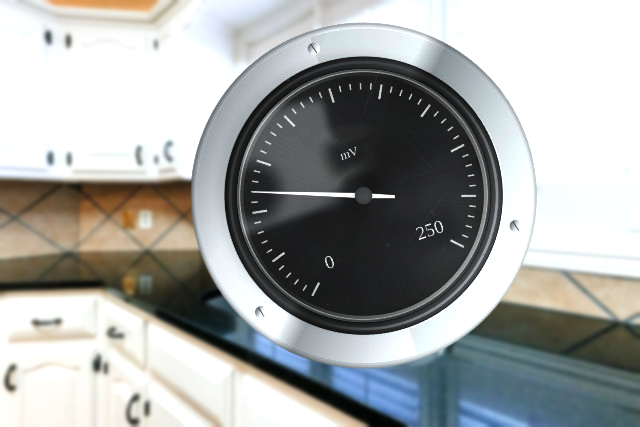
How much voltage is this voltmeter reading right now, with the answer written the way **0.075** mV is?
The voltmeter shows **60** mV
